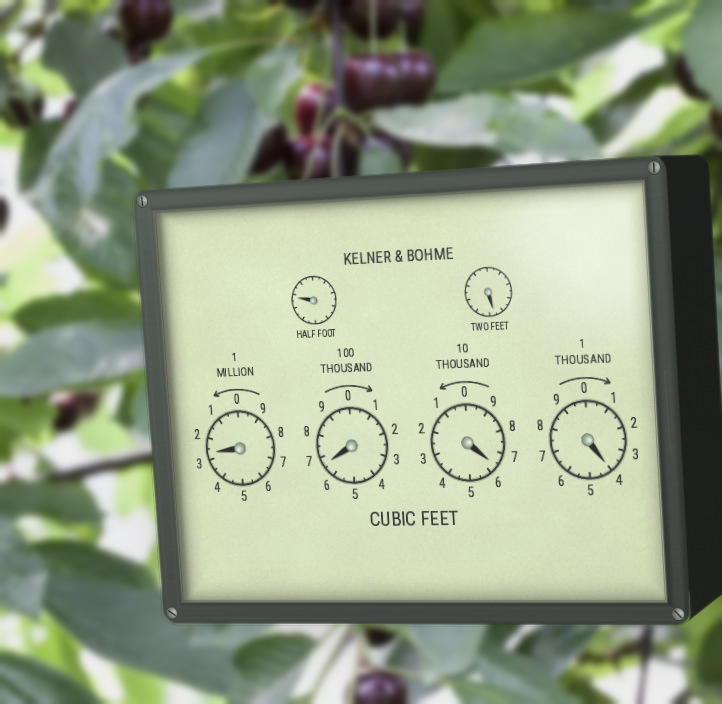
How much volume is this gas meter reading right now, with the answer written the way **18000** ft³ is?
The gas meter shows **266400** ft³
